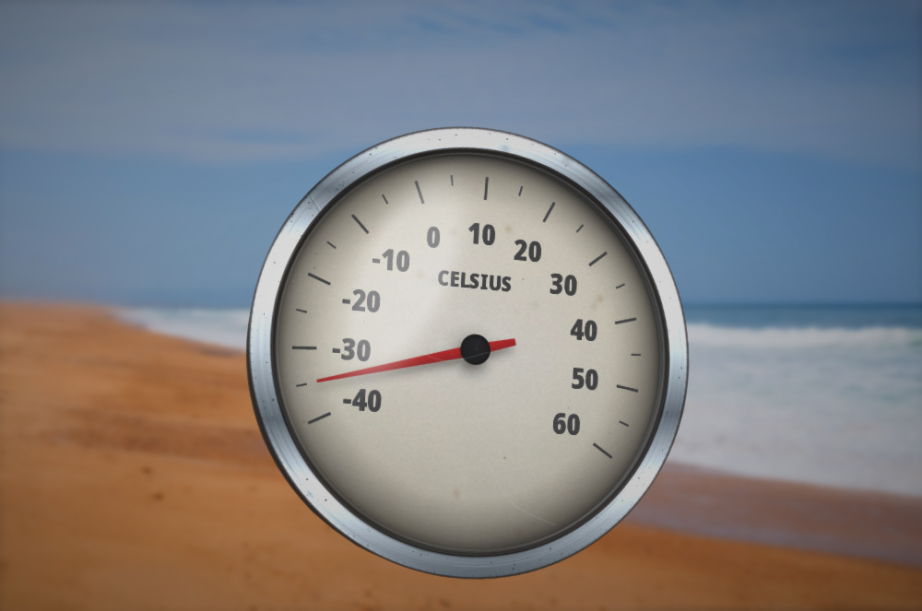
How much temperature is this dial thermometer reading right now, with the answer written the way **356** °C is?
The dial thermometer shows **-35** °C
